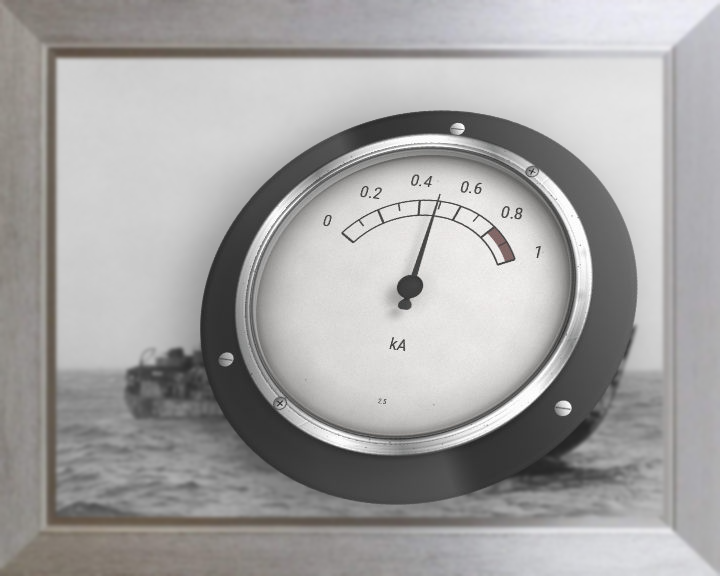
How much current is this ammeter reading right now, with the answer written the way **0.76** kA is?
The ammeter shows **0.5** kA
